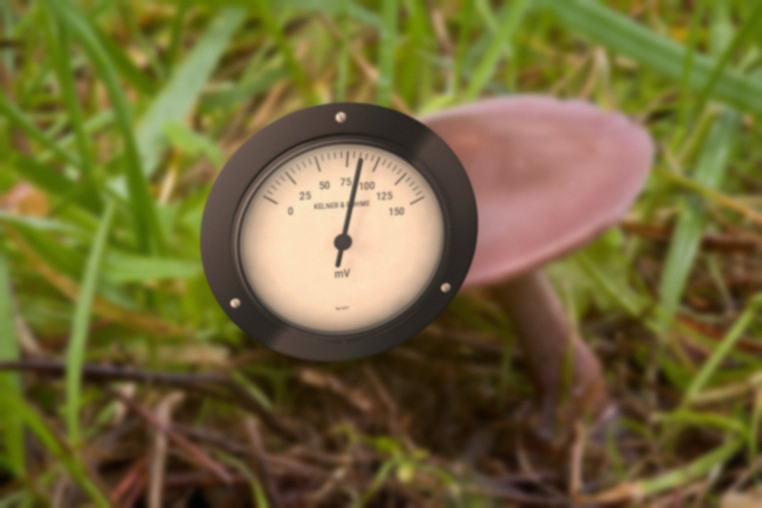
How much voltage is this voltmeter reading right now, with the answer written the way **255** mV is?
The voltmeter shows **85** mV
